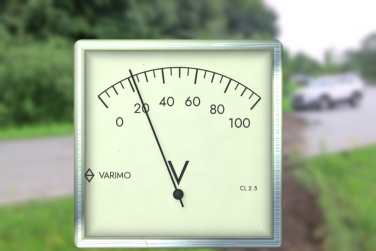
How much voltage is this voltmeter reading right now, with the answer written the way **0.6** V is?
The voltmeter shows **22.5** V
